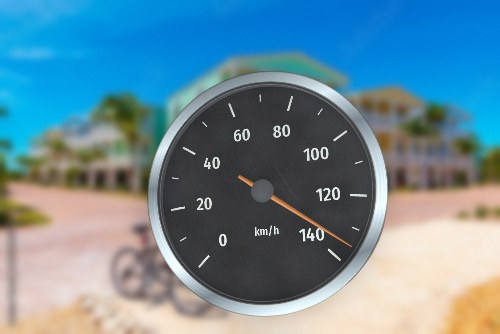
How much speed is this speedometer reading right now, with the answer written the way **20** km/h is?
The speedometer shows **135** km/h
